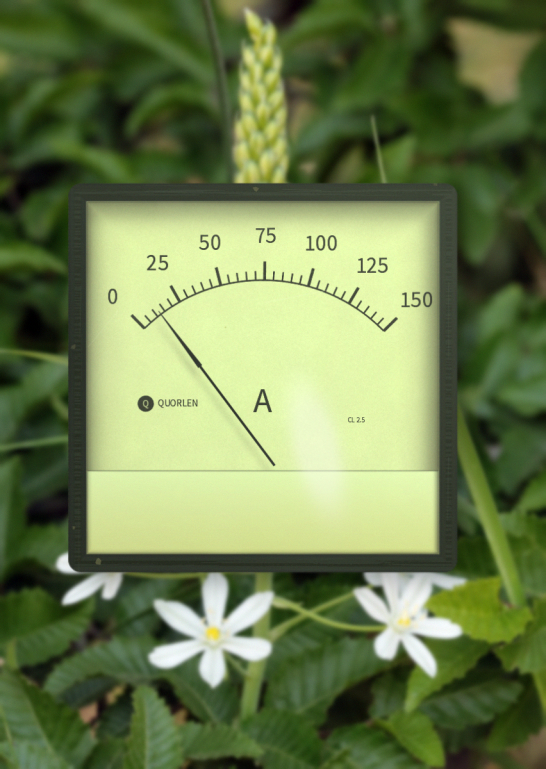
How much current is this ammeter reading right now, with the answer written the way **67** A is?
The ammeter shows **12.5** A
